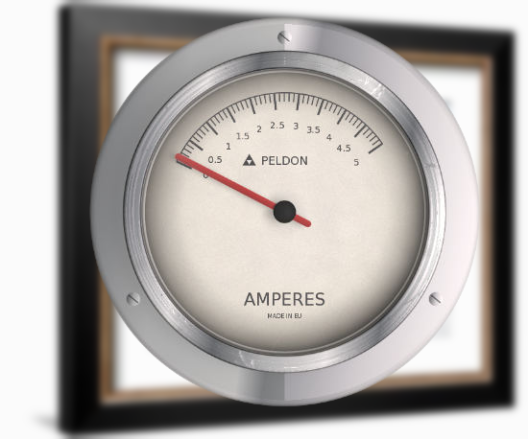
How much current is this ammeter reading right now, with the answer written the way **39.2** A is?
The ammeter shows **0.1** A
